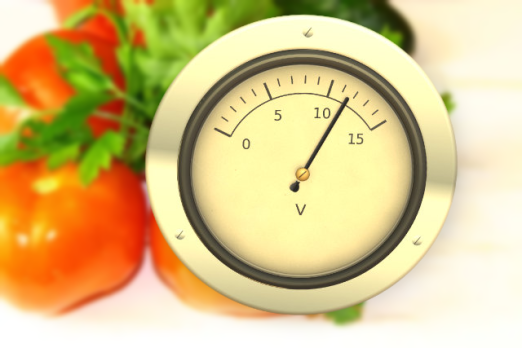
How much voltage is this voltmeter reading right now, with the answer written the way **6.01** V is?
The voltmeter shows **11.5** V
